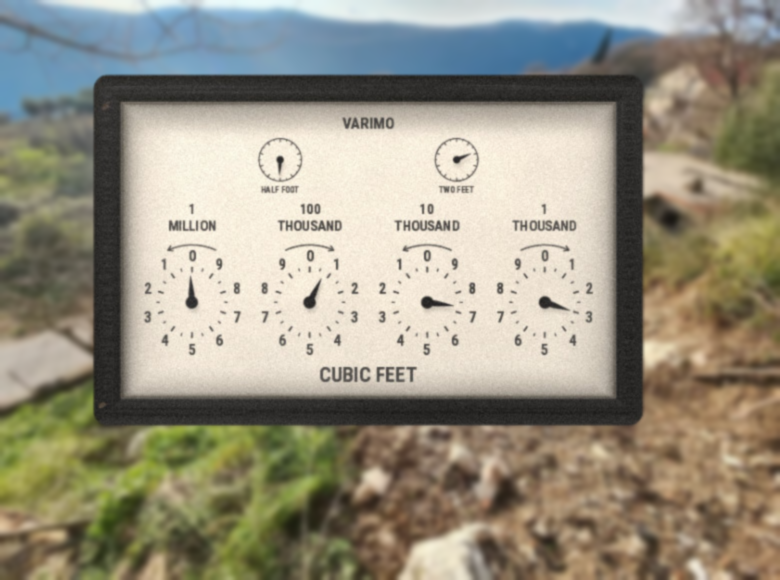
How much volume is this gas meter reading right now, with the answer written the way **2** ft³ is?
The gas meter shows **7300** ft³
